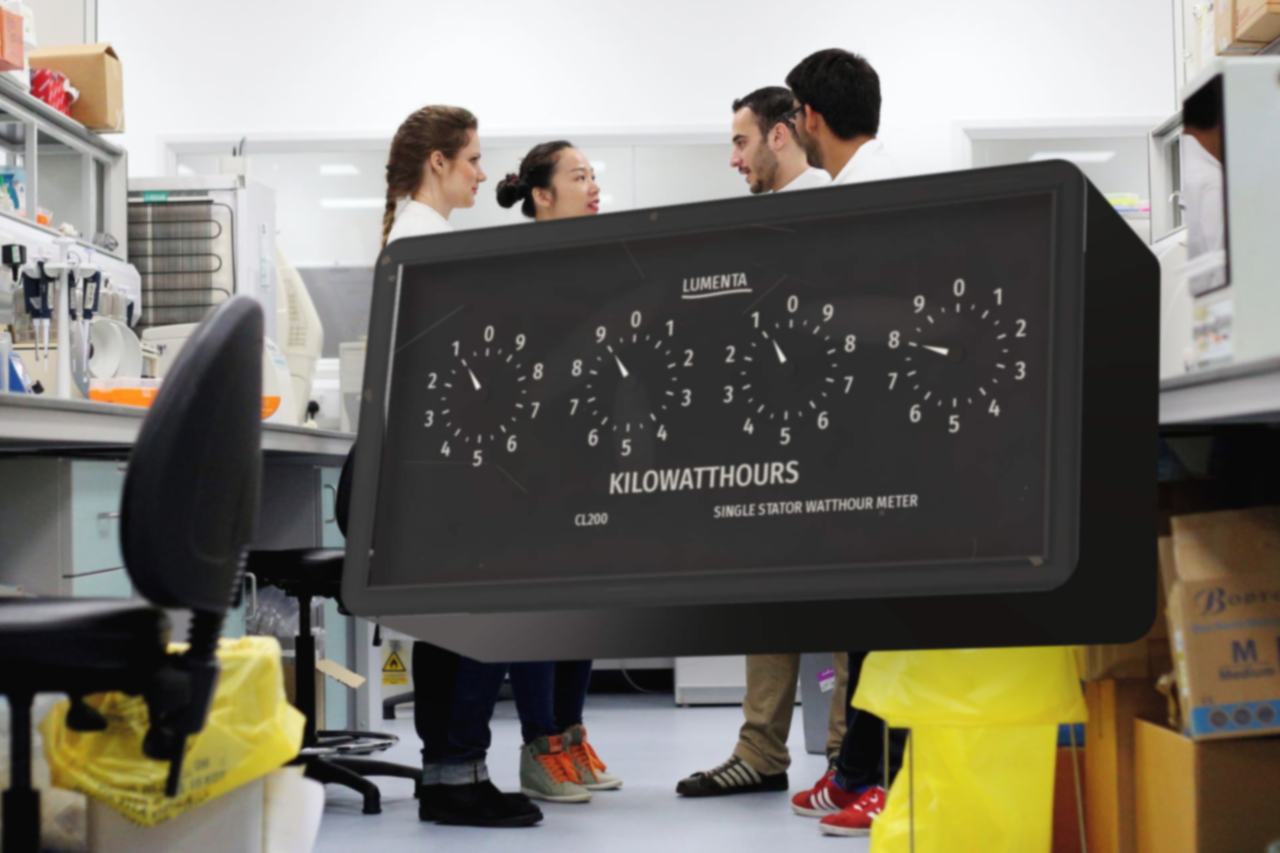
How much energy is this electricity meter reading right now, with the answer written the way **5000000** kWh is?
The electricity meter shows **908** kWh
